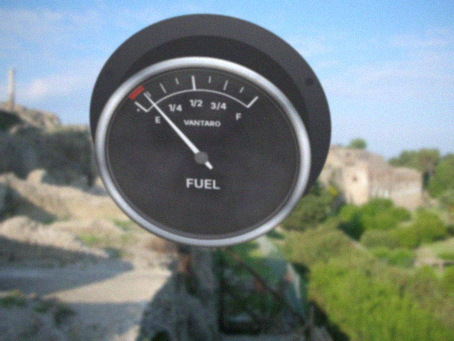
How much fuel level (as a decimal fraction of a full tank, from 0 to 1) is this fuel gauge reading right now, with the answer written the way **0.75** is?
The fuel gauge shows **0.125**
